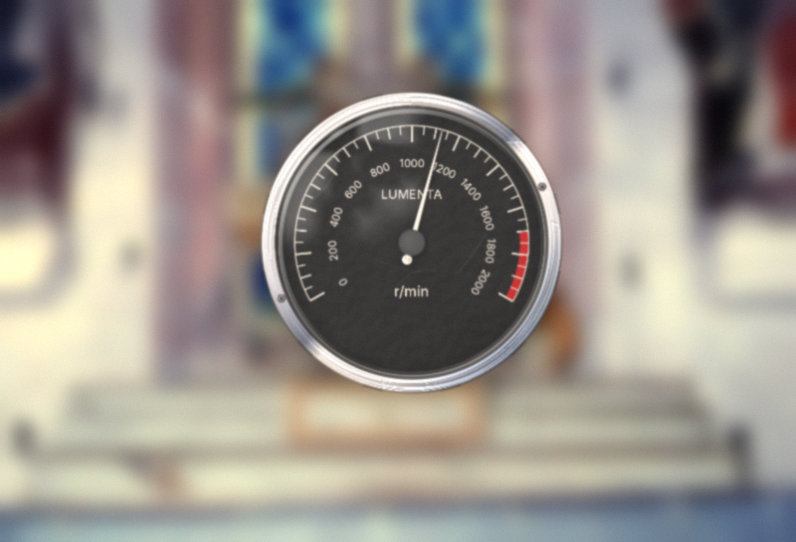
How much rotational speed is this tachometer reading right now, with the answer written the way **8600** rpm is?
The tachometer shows **1125** rpm
